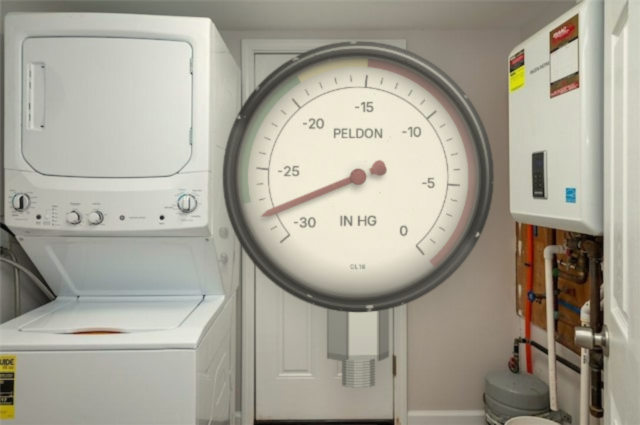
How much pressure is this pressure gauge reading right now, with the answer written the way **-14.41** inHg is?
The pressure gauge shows **-28** inHg
